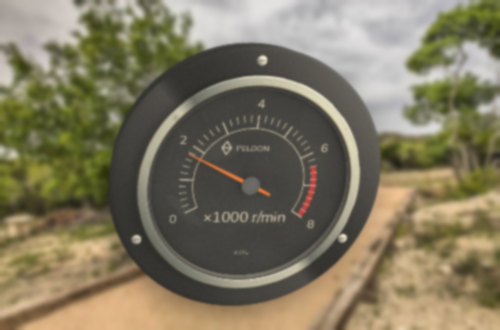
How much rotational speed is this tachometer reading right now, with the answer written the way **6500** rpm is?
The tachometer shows **1800** rpm
